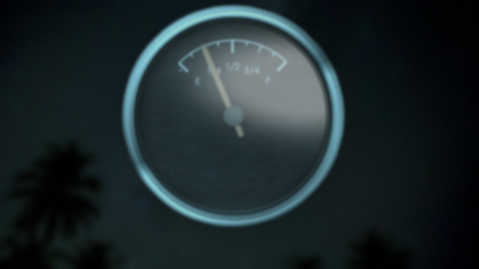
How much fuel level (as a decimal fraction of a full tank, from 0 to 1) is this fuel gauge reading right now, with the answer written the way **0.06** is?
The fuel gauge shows **0.25**
